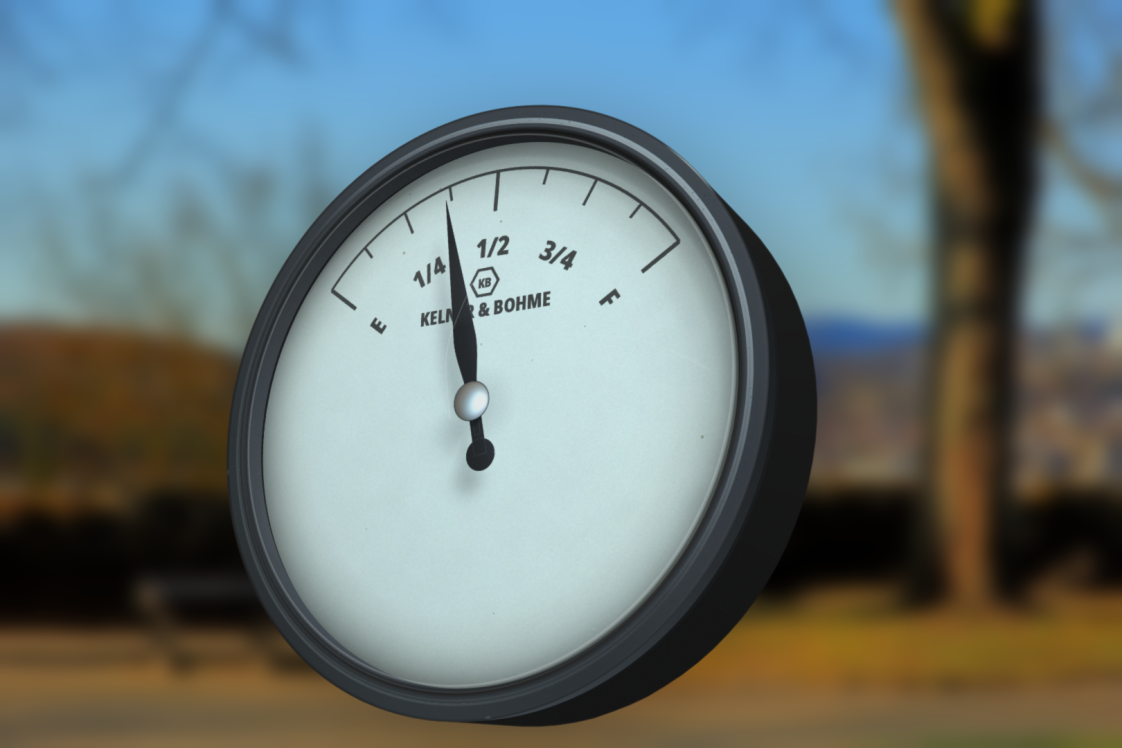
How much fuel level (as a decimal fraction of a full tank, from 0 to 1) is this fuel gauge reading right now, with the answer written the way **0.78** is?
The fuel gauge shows **0.375**
